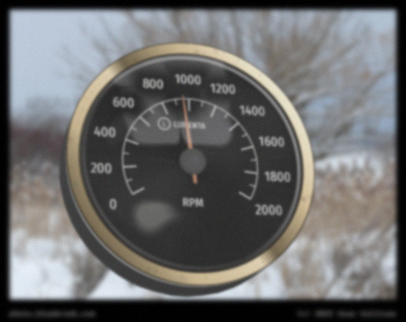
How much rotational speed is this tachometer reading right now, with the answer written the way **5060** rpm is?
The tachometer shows **950** rpm
